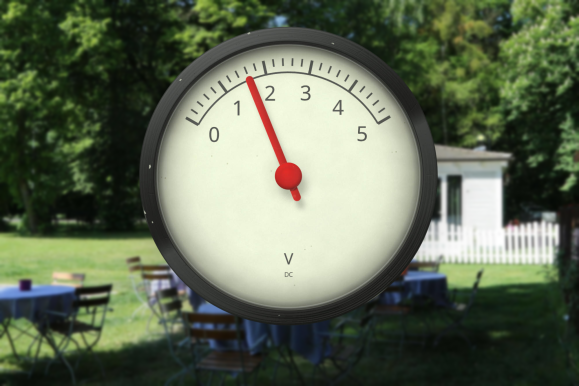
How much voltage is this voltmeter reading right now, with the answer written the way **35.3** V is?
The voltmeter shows **1.6** V
